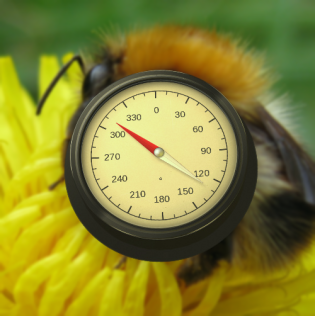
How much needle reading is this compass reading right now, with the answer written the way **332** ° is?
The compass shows **310** °
